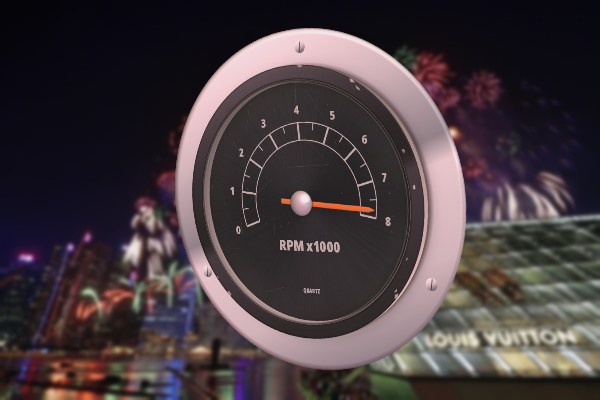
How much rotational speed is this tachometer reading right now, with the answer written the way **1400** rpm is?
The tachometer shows **7750** rpm
